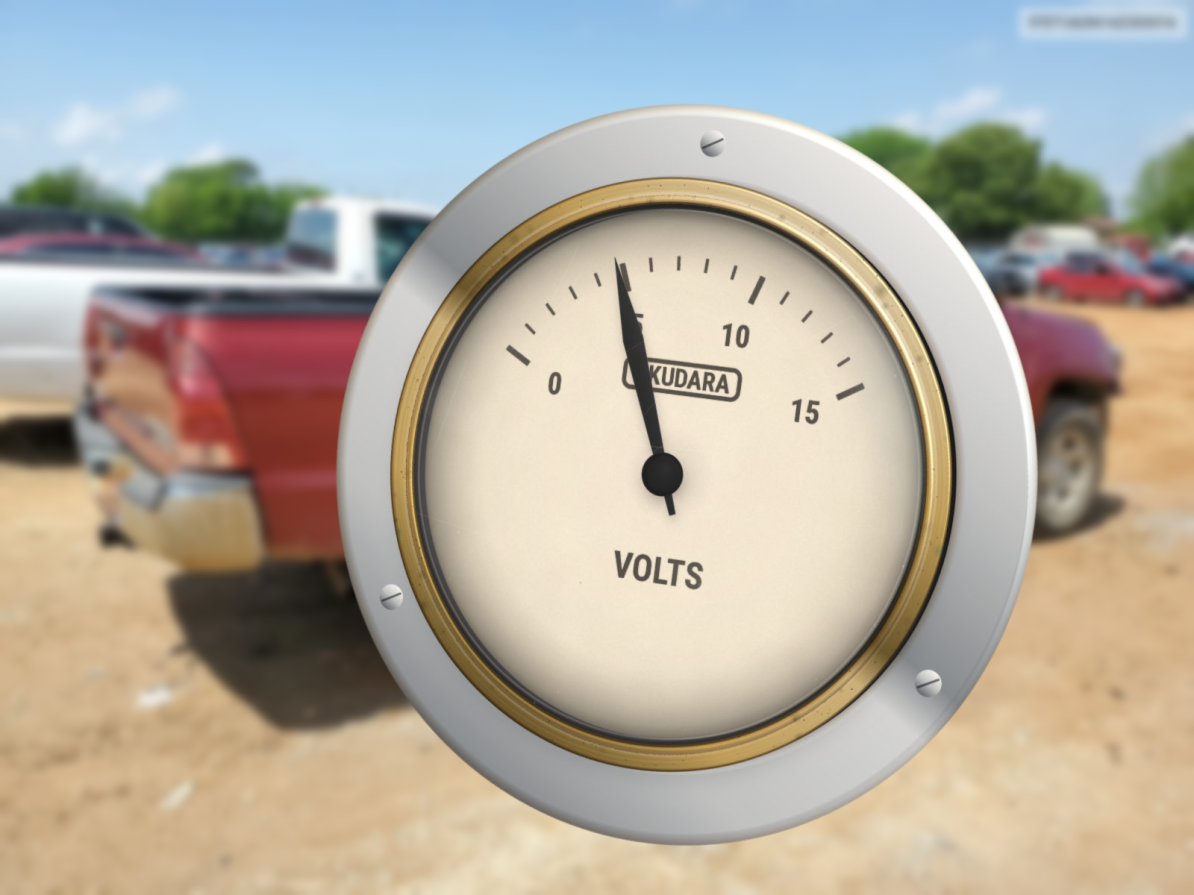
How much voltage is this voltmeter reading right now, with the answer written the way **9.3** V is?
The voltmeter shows **5** V
